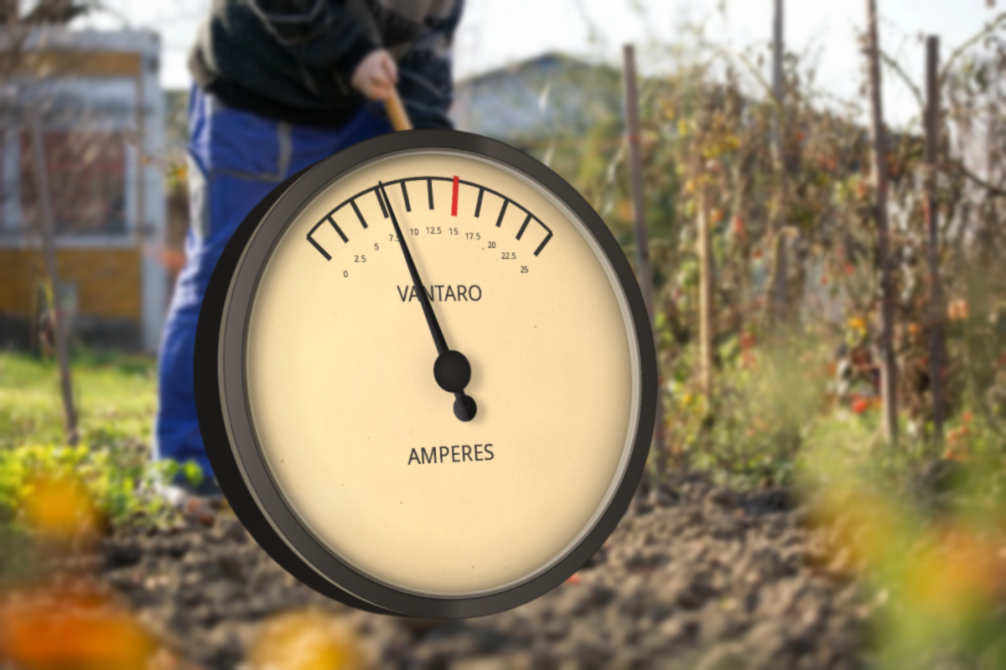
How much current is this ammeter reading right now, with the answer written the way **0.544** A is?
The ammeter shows **7.5** A
